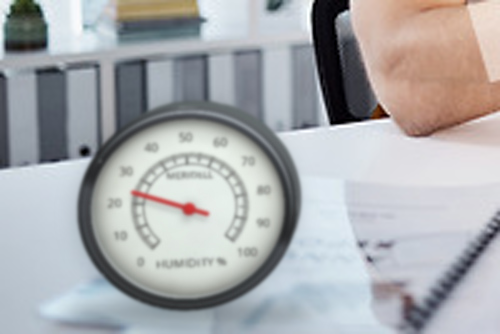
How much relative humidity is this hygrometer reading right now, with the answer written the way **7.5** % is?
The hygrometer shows **25** %
